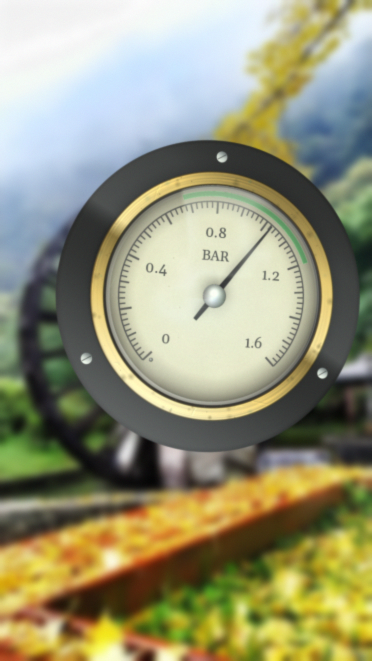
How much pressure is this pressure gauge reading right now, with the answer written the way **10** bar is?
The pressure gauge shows **1.02** bar
